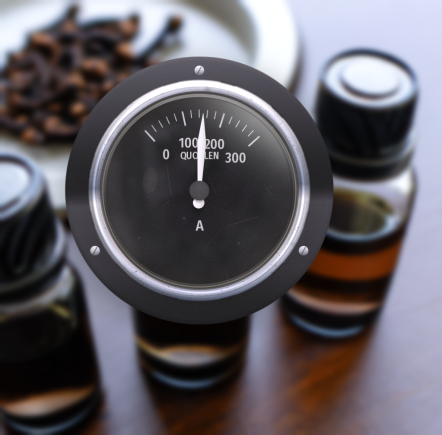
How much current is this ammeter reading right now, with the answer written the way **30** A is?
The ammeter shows **150** A
